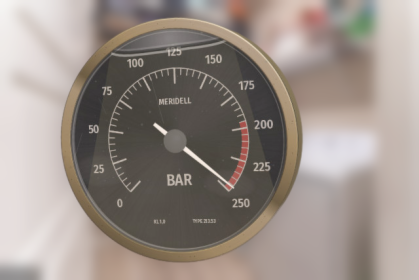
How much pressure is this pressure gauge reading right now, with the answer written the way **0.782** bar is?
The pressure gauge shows **245** bar
